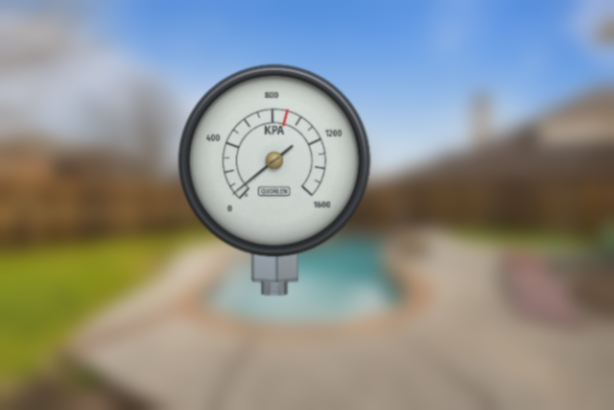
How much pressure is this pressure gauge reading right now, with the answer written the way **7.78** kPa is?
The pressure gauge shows **50** kPa
